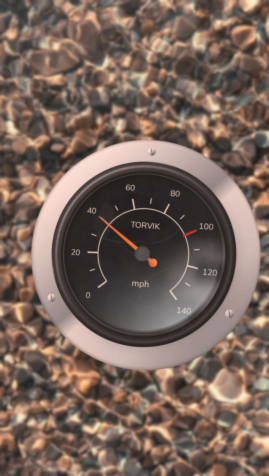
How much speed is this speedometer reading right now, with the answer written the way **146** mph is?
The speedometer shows **40** mph
